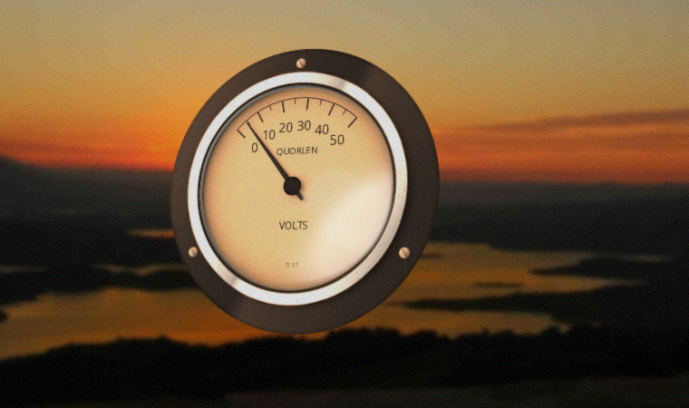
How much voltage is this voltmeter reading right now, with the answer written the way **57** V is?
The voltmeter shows **5** V
